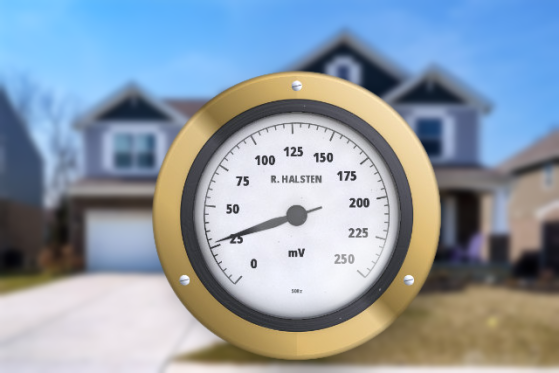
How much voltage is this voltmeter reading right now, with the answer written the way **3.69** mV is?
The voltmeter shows **27.5** mV
